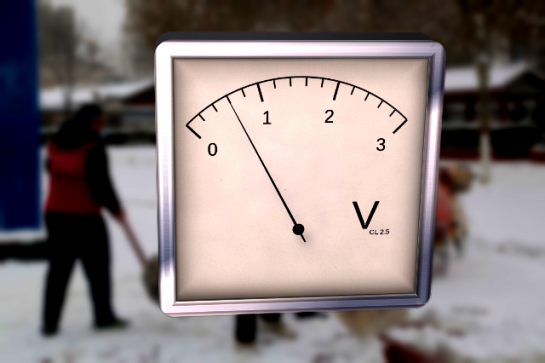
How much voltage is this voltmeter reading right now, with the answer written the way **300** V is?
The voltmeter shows **0.6** V
